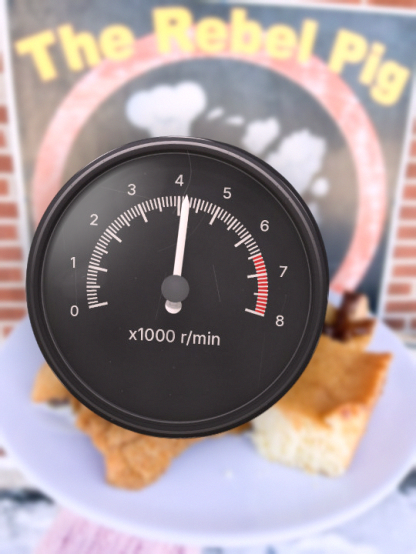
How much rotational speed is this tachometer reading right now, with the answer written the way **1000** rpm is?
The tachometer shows **4200** rpm
